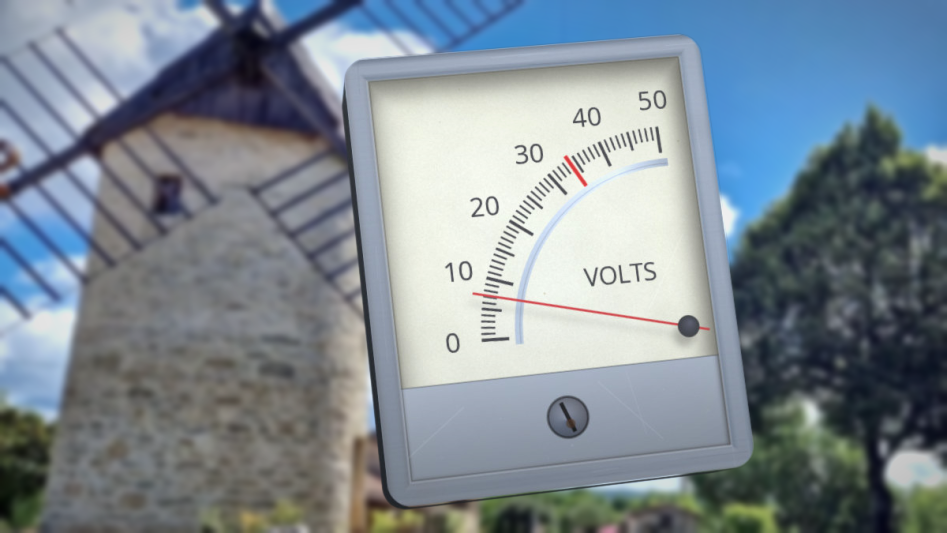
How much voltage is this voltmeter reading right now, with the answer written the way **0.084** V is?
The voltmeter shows **7** V
